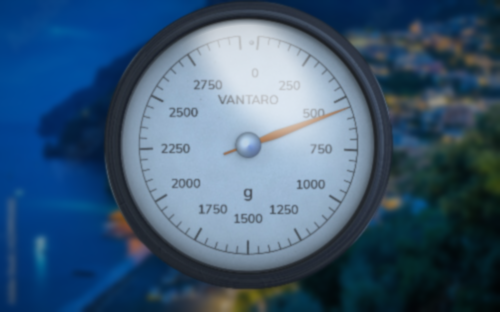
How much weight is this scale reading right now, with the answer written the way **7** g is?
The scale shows **550** g
